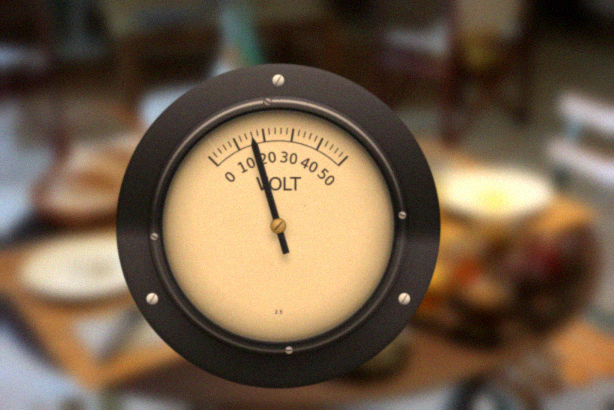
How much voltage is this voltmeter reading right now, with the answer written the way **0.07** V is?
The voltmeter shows **16** V
